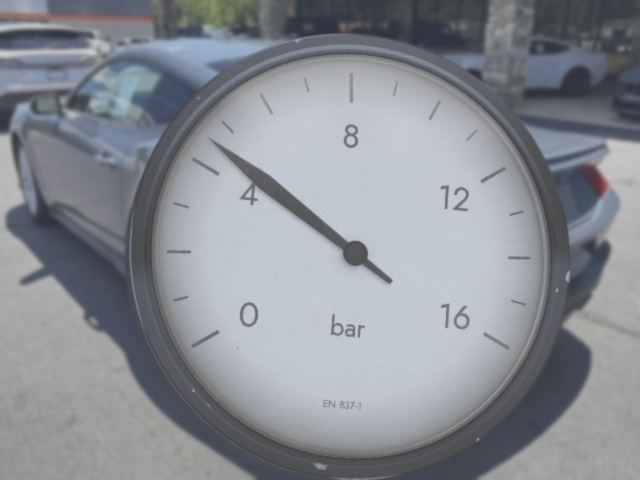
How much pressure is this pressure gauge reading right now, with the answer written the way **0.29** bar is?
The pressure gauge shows **4.5** bar
